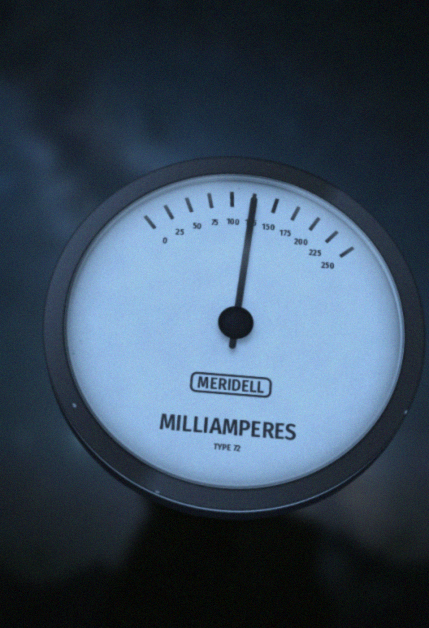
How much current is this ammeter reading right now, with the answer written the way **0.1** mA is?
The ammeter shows **125** mA
